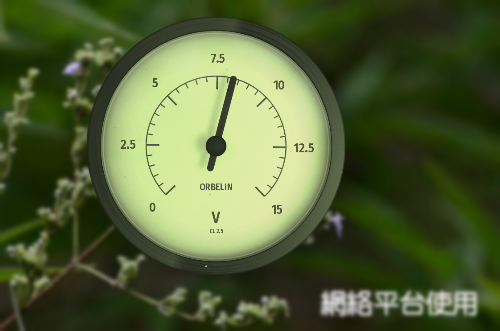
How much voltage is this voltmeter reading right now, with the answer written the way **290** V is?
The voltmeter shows **8.25** V
